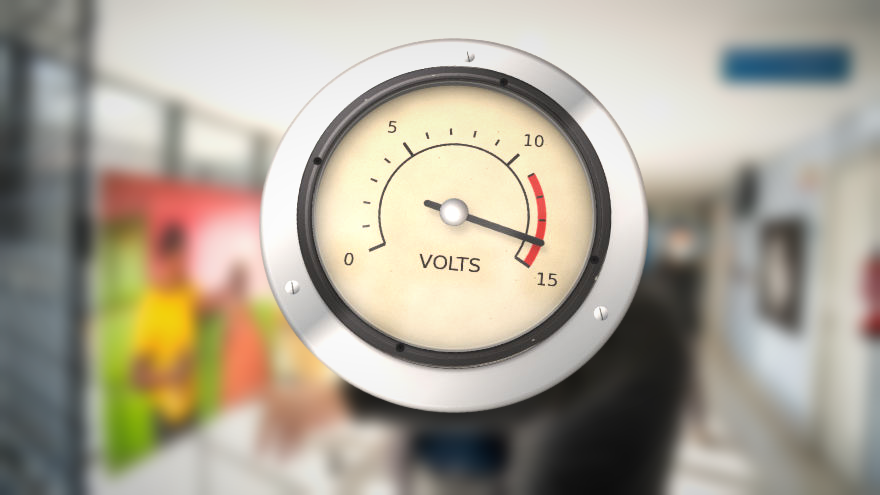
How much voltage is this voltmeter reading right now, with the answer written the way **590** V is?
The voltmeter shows **14** V
